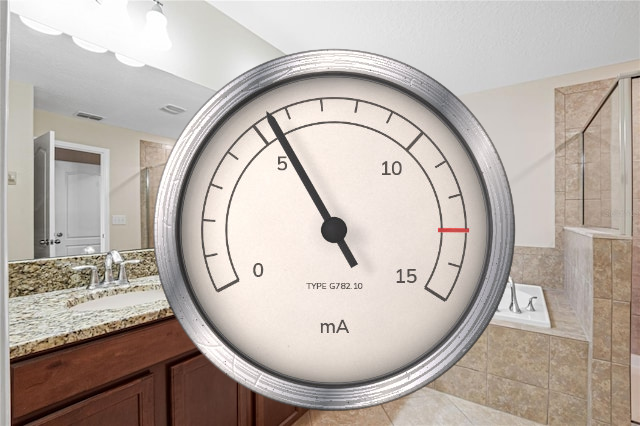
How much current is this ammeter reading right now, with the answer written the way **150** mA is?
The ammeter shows **5.5** mA
